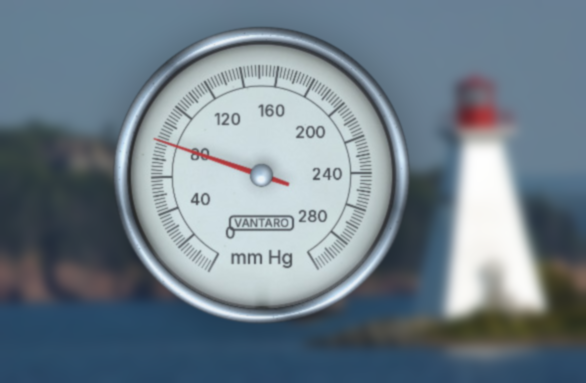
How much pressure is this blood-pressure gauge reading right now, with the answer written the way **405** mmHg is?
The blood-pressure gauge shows **80** mmHg
